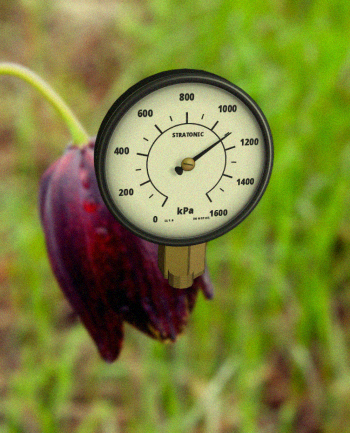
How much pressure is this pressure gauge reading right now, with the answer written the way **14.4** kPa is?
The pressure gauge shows **1100** kPa
